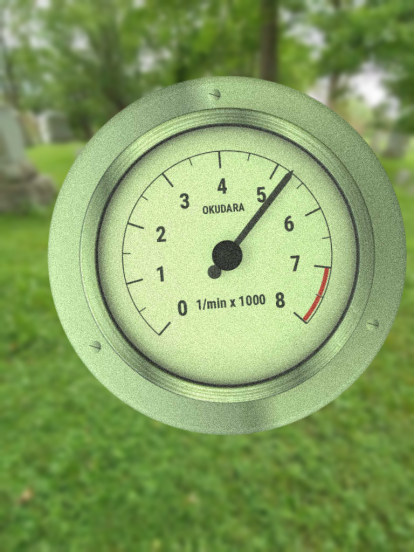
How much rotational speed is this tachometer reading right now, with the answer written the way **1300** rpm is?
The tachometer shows **5250** rpm
